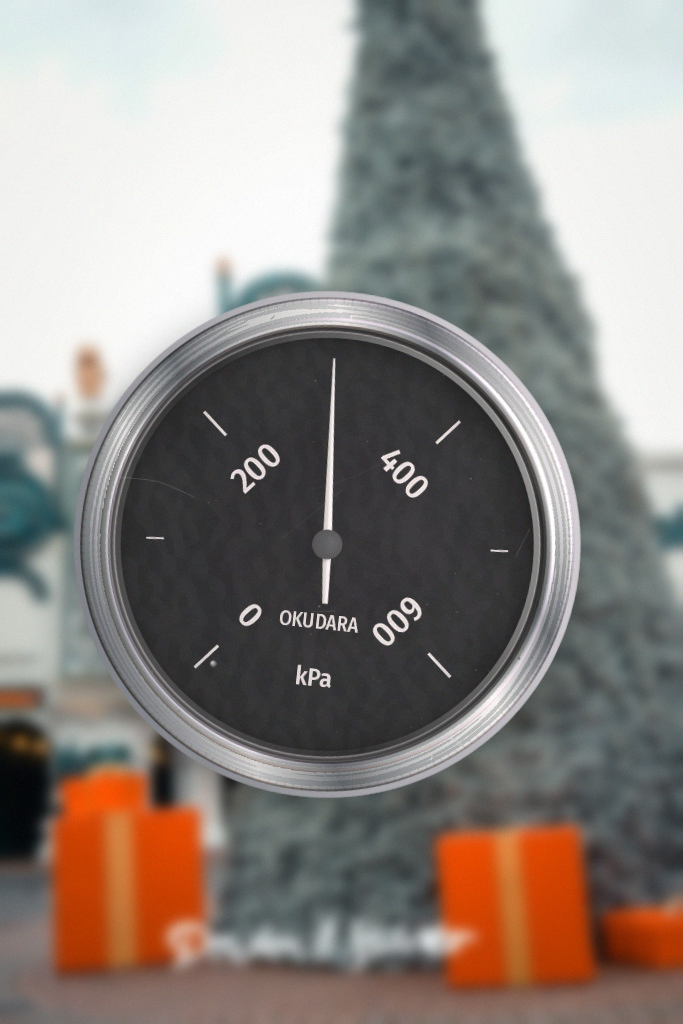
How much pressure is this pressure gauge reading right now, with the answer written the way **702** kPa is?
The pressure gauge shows **300** kPa
